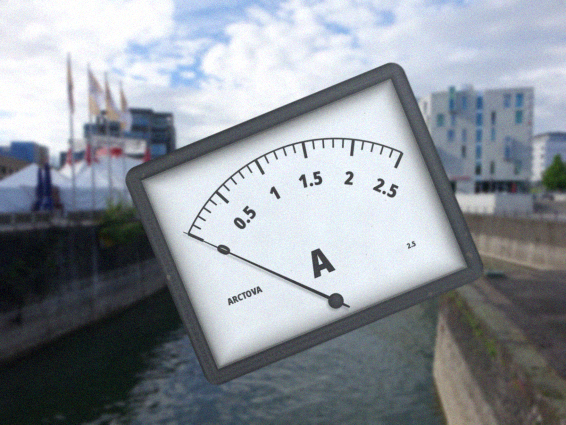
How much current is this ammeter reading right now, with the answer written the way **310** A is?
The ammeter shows **0** A
